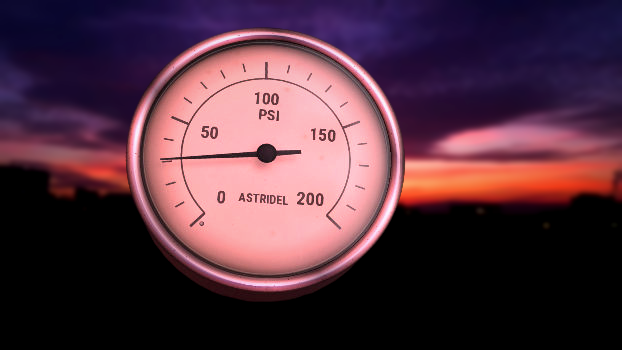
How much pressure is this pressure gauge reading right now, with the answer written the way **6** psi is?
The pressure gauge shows **30** psi
